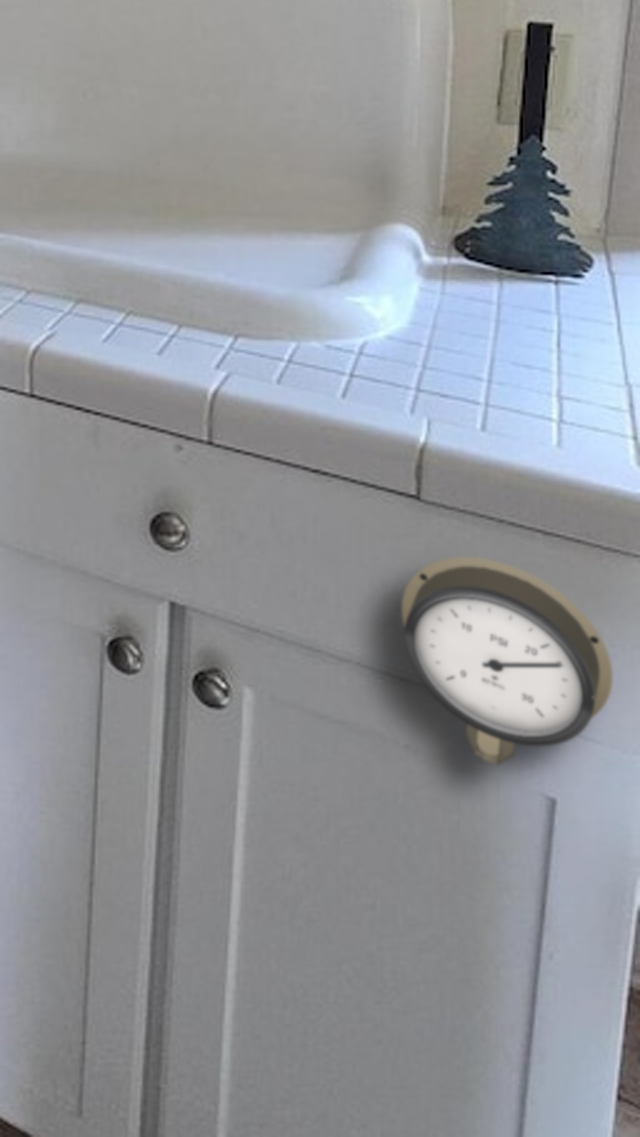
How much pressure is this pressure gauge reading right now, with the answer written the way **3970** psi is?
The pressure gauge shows **22** psi
